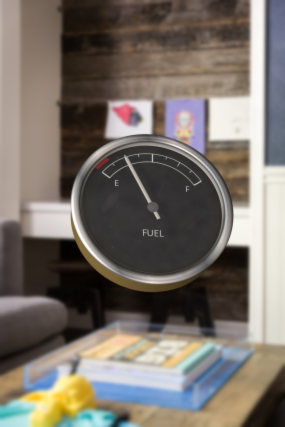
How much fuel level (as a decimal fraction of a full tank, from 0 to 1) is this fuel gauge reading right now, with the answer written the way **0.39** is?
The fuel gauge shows **0.25**
